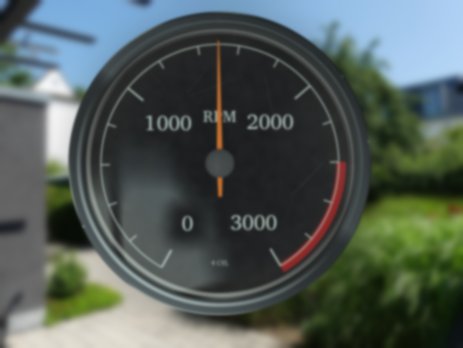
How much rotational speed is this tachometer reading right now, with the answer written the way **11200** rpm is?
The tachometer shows **1500** rpm
